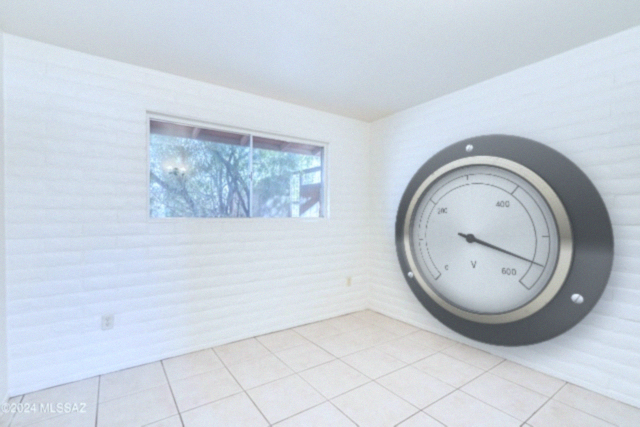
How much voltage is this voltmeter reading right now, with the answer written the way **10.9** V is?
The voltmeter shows **550** V
